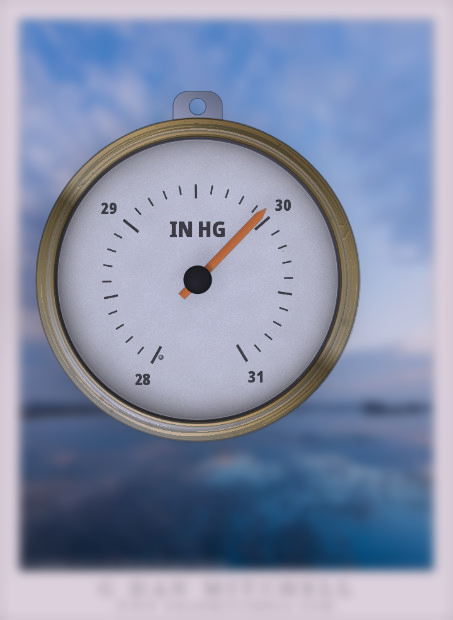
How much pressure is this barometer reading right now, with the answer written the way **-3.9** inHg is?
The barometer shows **29.95** inHg
